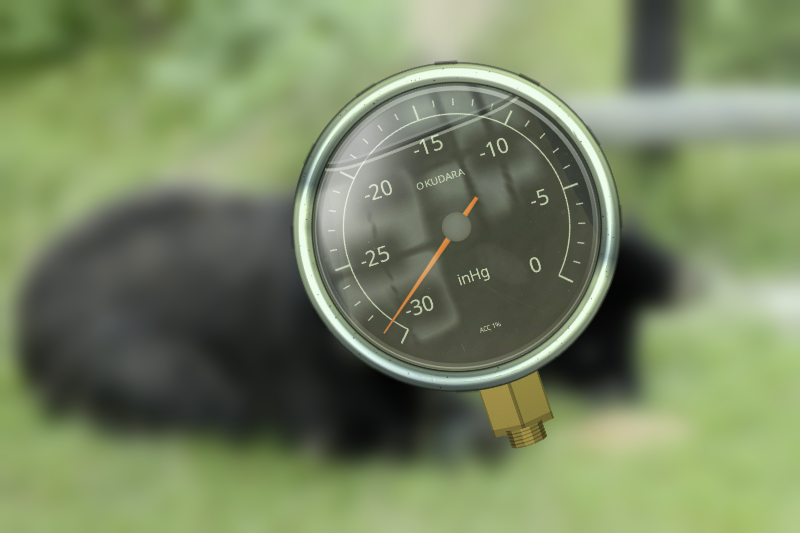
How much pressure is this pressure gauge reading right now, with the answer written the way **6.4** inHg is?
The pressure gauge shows **-29** inHg
